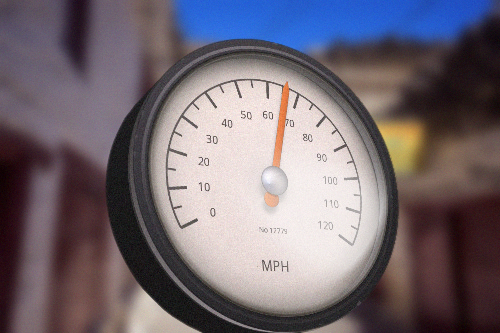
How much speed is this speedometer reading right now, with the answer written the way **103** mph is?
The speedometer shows **65** mph
